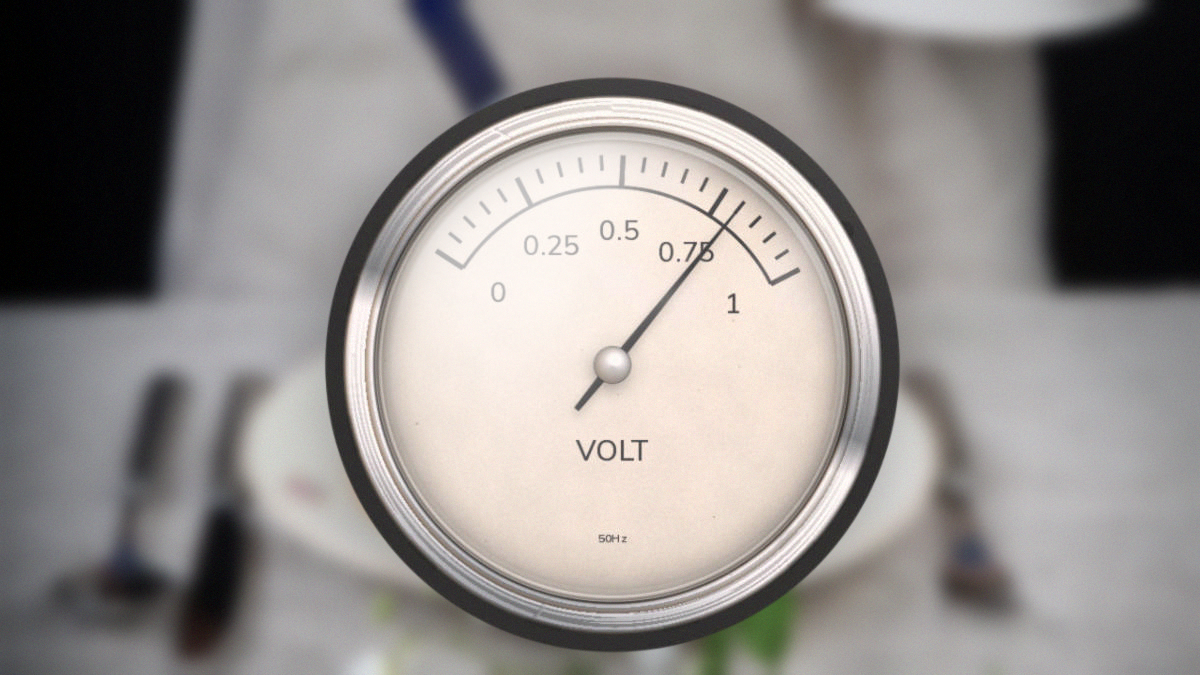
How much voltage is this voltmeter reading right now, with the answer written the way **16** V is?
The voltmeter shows **0.8** V
